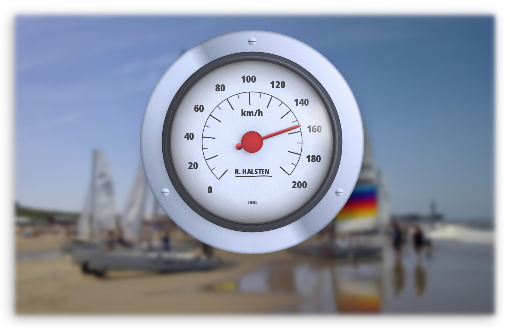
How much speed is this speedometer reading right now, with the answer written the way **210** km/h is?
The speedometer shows **155** km/h
